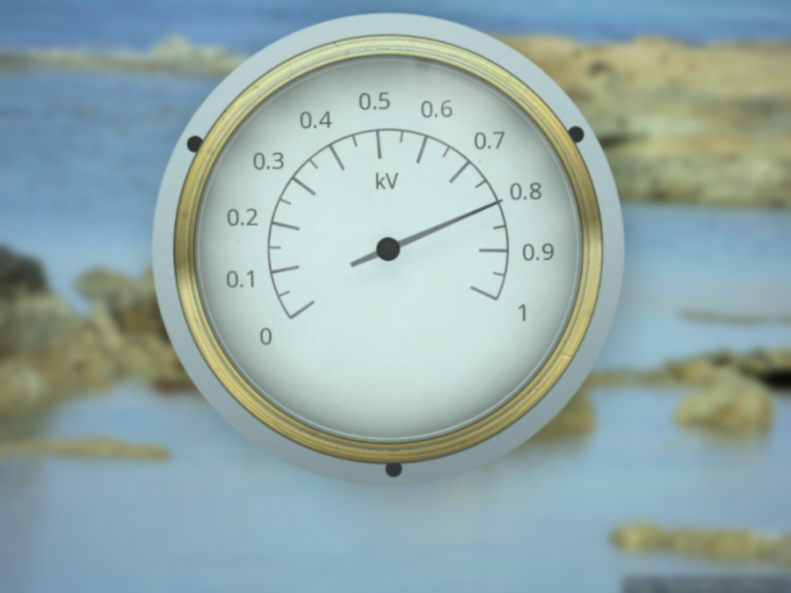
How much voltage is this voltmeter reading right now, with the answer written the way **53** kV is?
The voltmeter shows **0.8** kV
